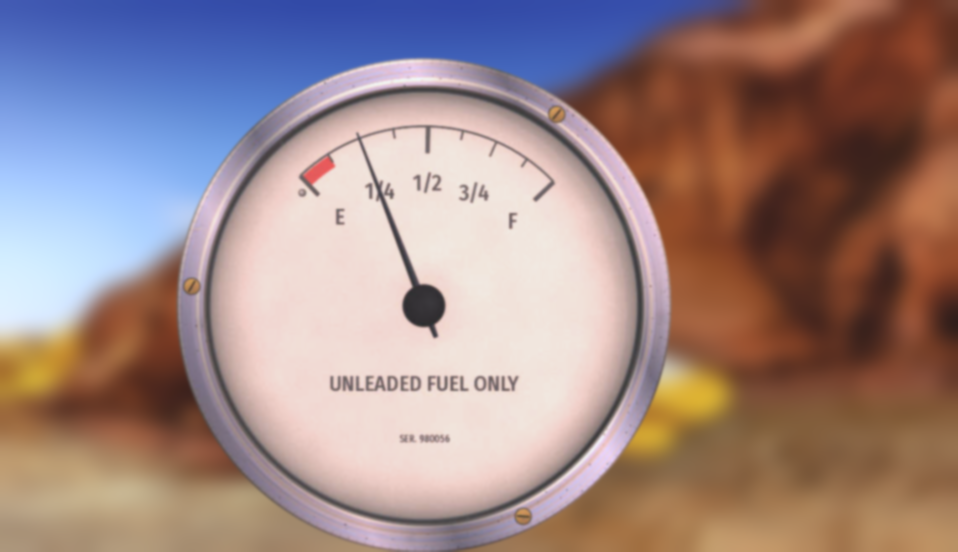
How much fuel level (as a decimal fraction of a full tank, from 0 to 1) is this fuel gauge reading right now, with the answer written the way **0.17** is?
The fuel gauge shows **0.25**
